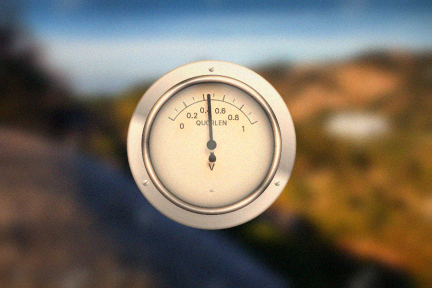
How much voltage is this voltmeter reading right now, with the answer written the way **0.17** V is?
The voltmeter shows **0.45** V
